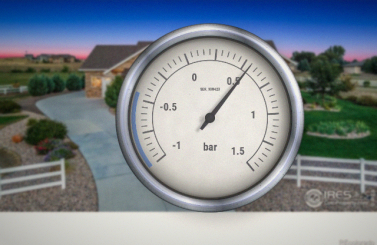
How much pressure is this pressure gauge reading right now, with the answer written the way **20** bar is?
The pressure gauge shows **0.55** bar
